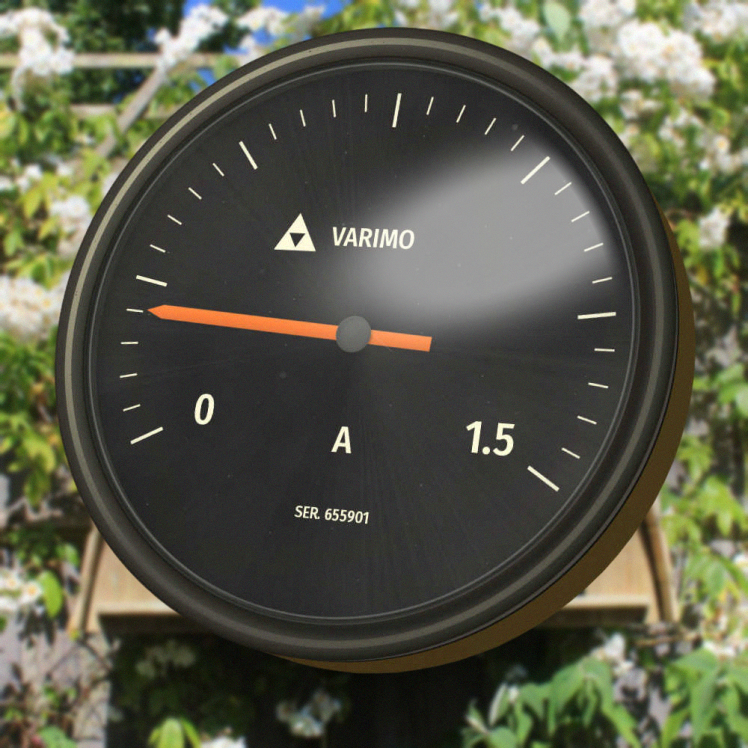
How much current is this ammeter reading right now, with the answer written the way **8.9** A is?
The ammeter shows **0.2** A
